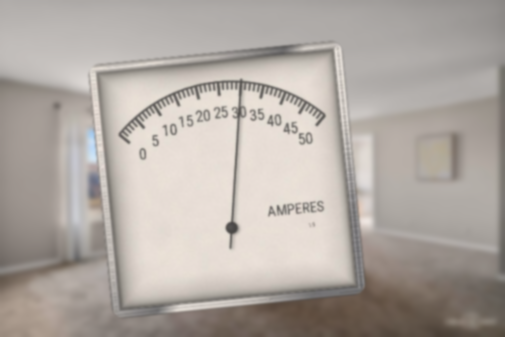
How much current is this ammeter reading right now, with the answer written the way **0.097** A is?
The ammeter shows **30** A
